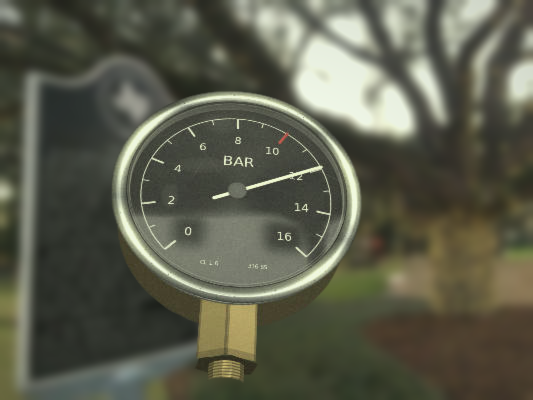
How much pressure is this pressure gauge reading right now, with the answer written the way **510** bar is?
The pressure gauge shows **12** bar
